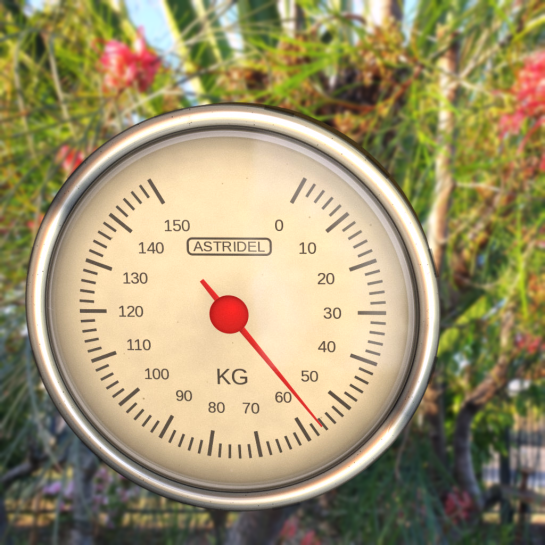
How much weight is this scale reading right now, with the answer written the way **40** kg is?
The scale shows **56** kg
